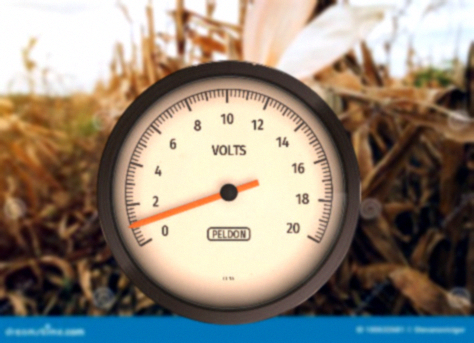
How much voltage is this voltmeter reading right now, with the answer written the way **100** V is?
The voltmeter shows **1** V
